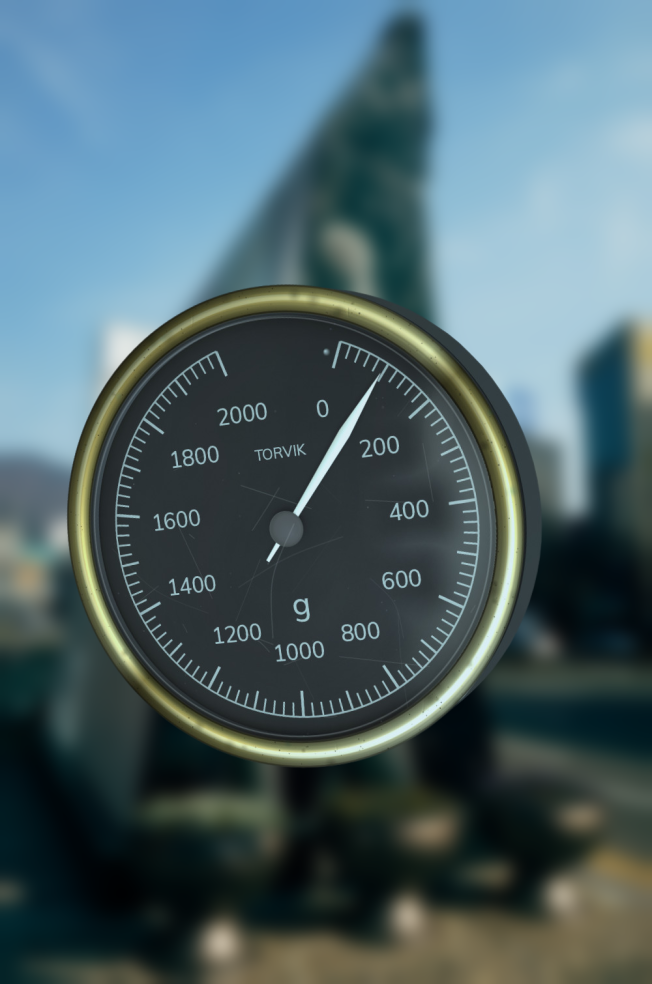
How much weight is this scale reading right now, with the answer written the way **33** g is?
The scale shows **100** g
